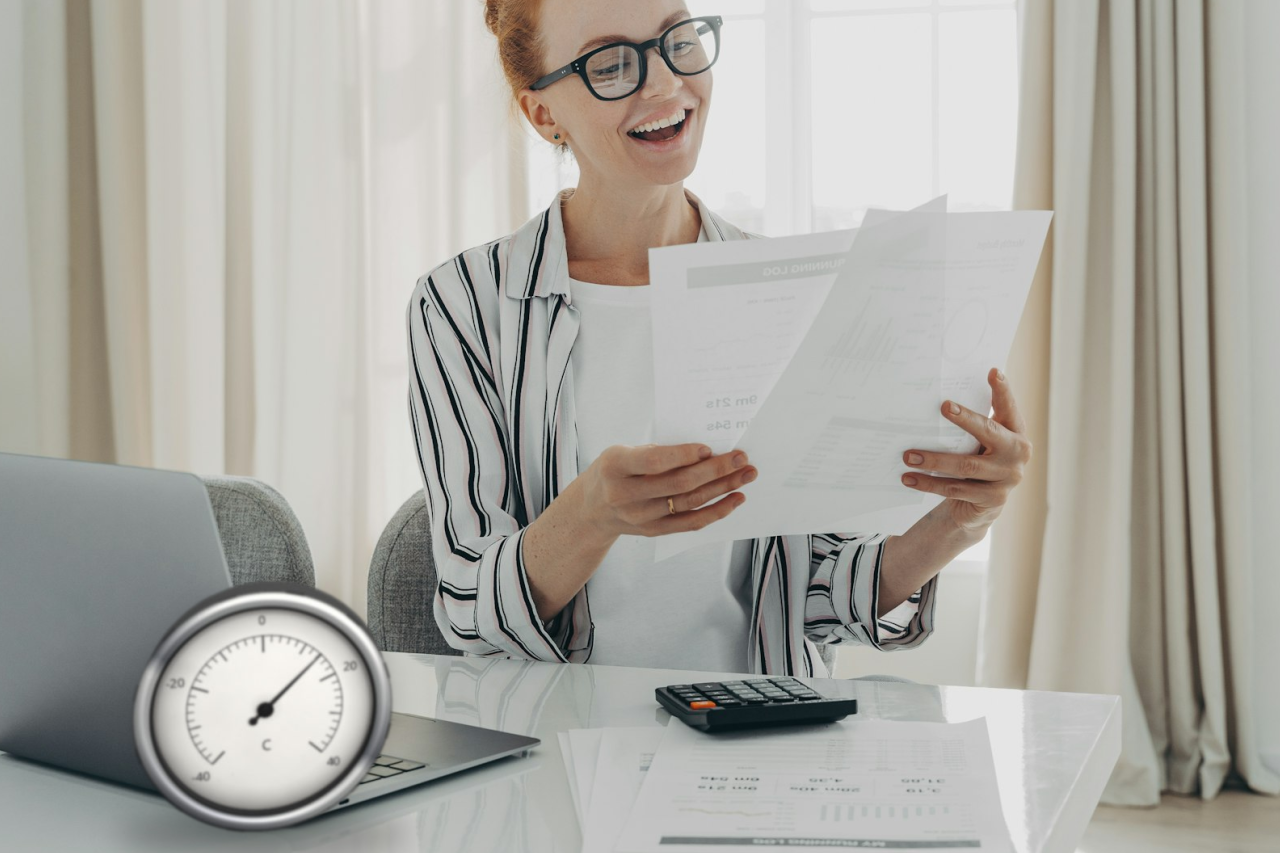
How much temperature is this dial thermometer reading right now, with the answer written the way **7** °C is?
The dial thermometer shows **14** °C
